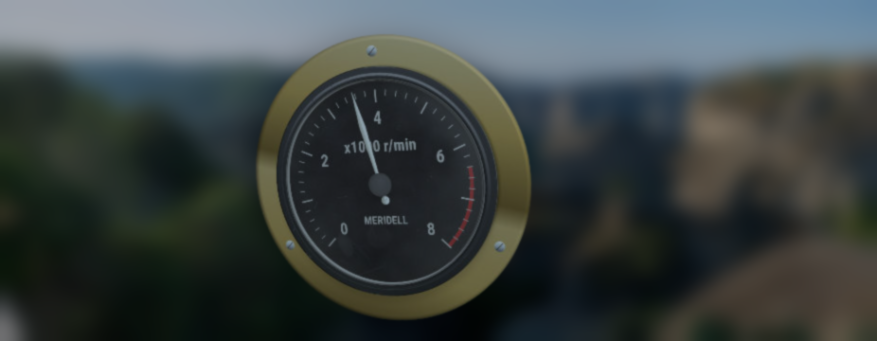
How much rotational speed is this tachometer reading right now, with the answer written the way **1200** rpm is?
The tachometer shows **3600** rpm
